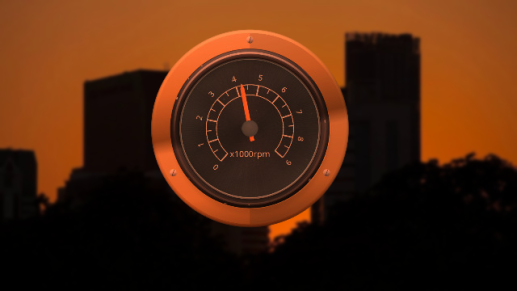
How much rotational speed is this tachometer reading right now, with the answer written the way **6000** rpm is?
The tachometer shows **4250** rpm
